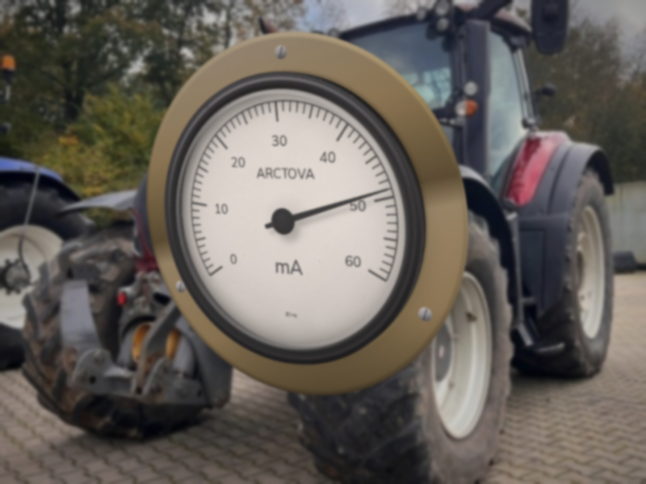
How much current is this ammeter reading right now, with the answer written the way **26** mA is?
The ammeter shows **49** mA
